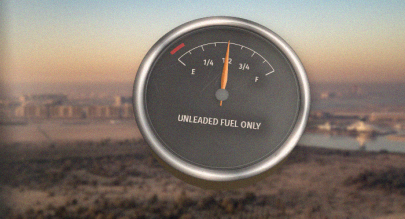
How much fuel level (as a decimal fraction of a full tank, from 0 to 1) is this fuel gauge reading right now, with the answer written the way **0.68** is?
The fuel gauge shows **0.5**
